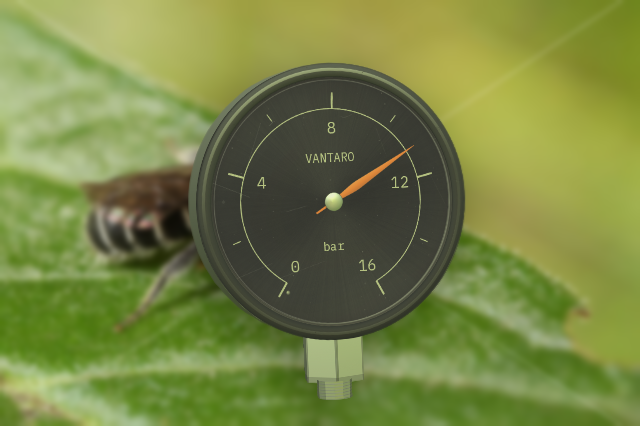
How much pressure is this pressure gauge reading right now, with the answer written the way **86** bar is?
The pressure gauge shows **11** bar
